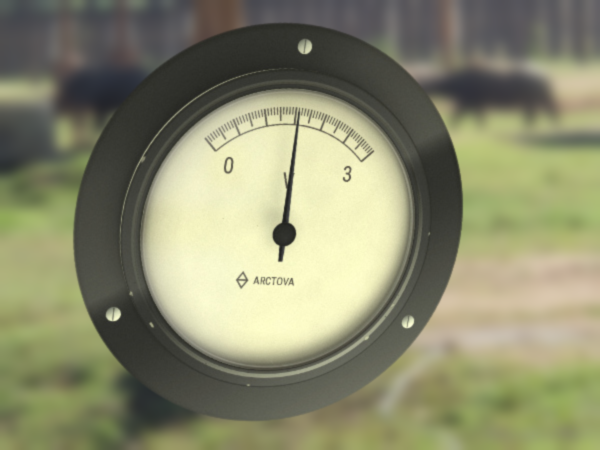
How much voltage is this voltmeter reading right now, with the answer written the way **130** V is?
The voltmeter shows **1.5** V
